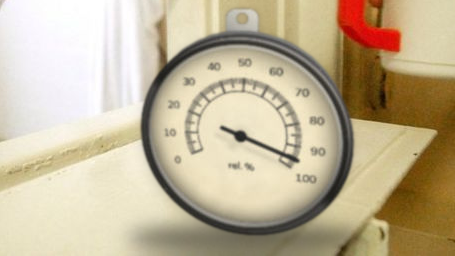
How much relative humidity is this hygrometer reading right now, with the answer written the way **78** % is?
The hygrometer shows **95** %
